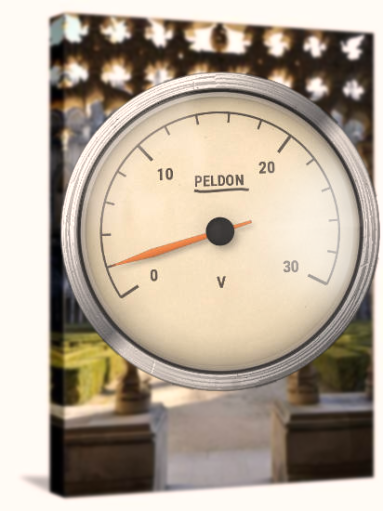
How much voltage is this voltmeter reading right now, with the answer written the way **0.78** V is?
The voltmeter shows **2** V
